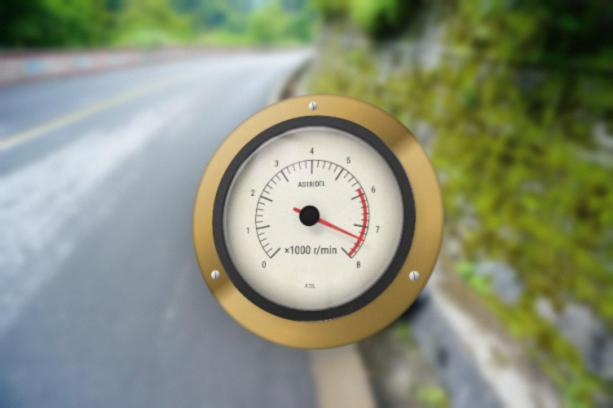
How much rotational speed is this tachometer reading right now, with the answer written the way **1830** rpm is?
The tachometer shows **7400** rpm
